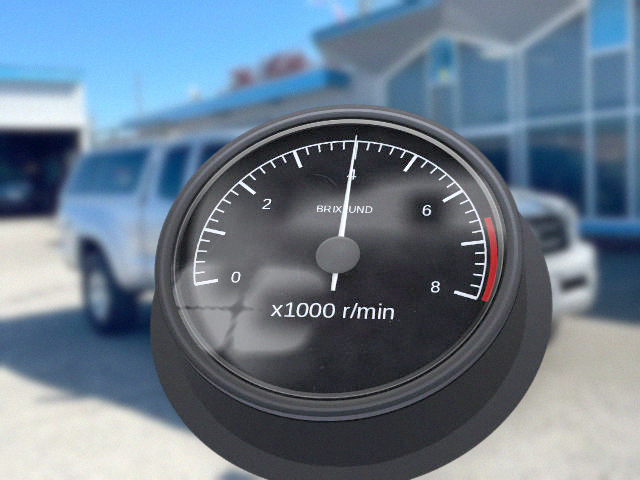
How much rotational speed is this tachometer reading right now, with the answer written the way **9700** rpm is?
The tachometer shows **4000** rpm
